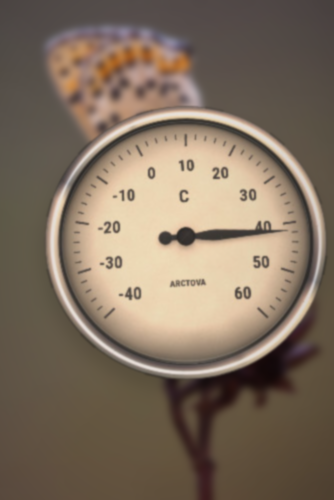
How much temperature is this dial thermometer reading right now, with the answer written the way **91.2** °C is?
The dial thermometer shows **42** °C
